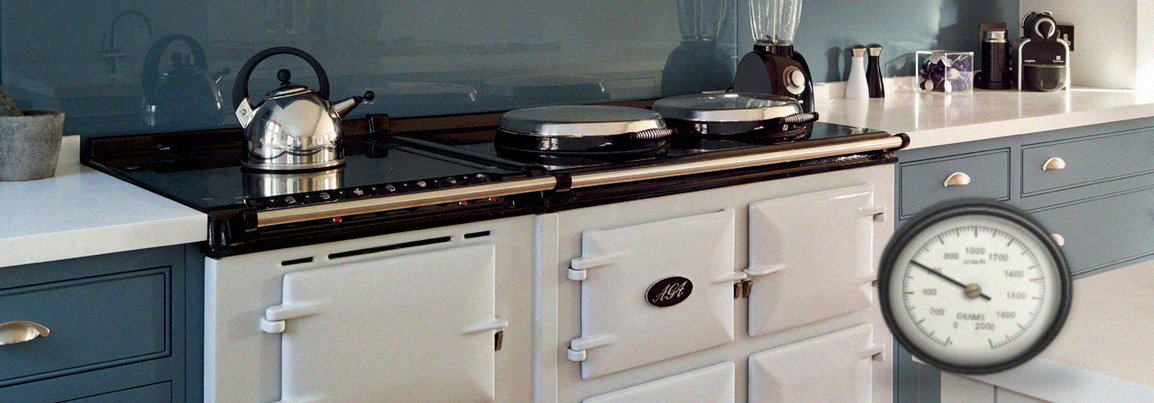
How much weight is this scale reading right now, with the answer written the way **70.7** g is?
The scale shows **600** g
